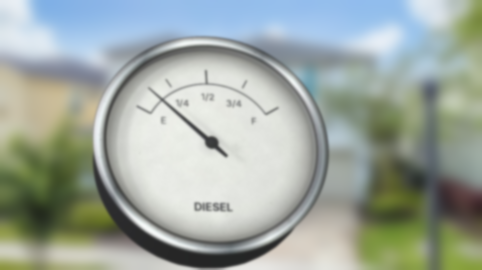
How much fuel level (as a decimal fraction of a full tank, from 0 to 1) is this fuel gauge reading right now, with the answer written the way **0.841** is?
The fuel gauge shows **0.125**
